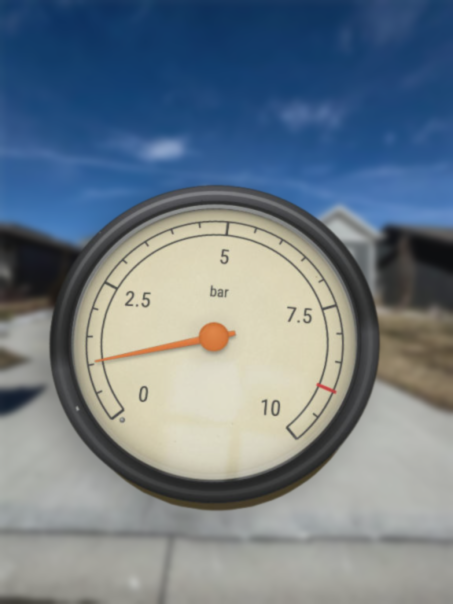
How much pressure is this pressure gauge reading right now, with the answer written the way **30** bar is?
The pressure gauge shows **1** bar
